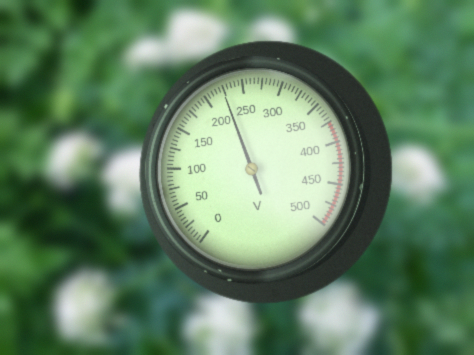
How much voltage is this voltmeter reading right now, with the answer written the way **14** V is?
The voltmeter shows **225** V
